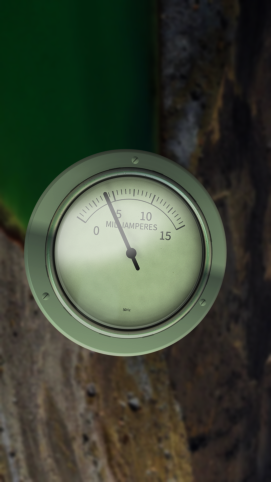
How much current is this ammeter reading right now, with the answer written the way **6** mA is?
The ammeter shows **4** mA
